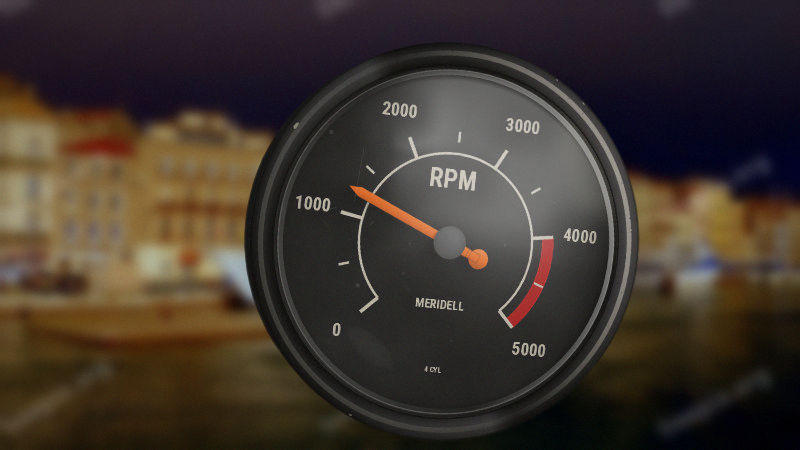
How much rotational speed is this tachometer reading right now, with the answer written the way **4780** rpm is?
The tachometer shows **1250** rpm
